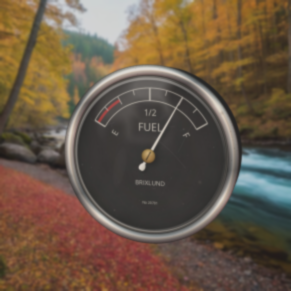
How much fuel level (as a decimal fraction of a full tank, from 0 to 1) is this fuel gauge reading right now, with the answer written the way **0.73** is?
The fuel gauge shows **0.75**
